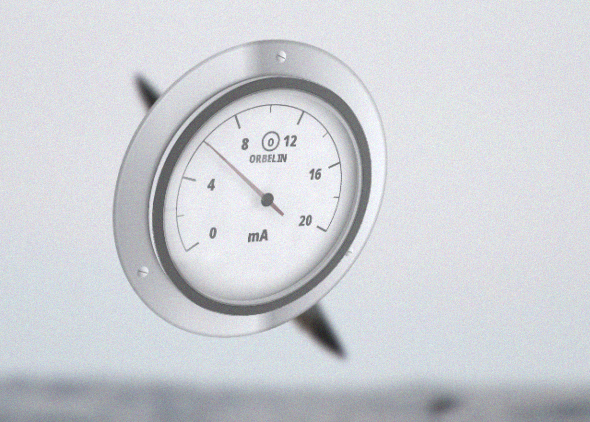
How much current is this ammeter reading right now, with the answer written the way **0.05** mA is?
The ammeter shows **6** mA
